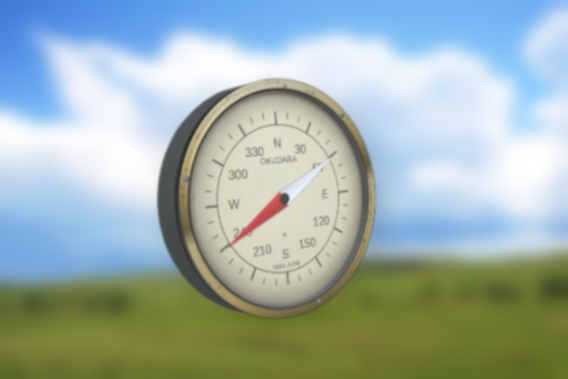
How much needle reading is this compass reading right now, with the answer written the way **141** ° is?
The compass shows **240** °
